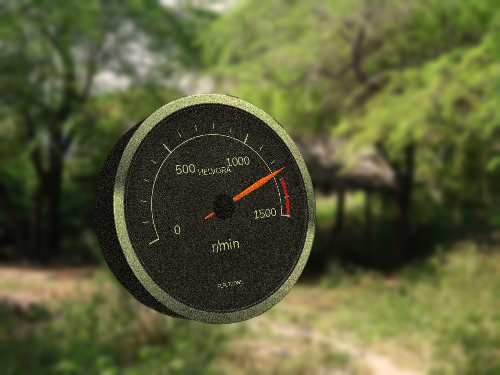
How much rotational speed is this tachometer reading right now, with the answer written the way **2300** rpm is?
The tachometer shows **1250** rpm
